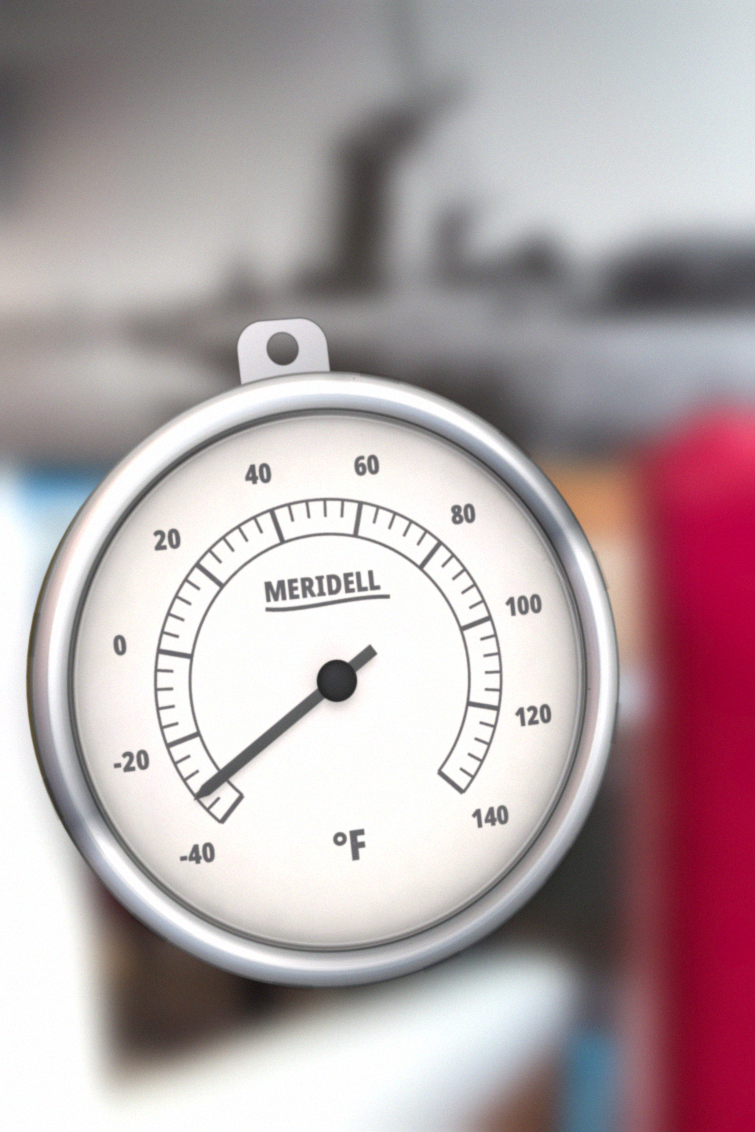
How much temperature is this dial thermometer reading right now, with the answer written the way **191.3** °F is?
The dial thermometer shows **-32** °F
